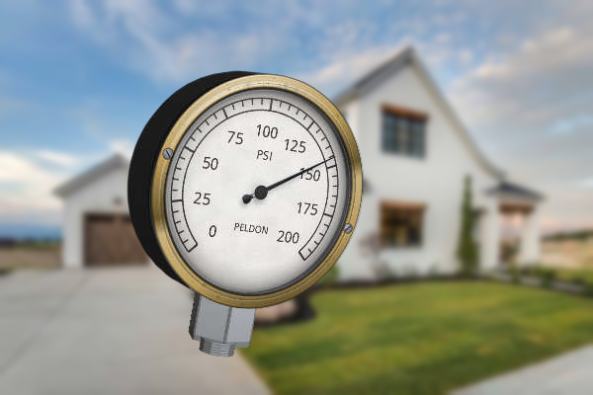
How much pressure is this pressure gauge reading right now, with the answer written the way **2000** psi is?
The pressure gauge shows **145** psi
